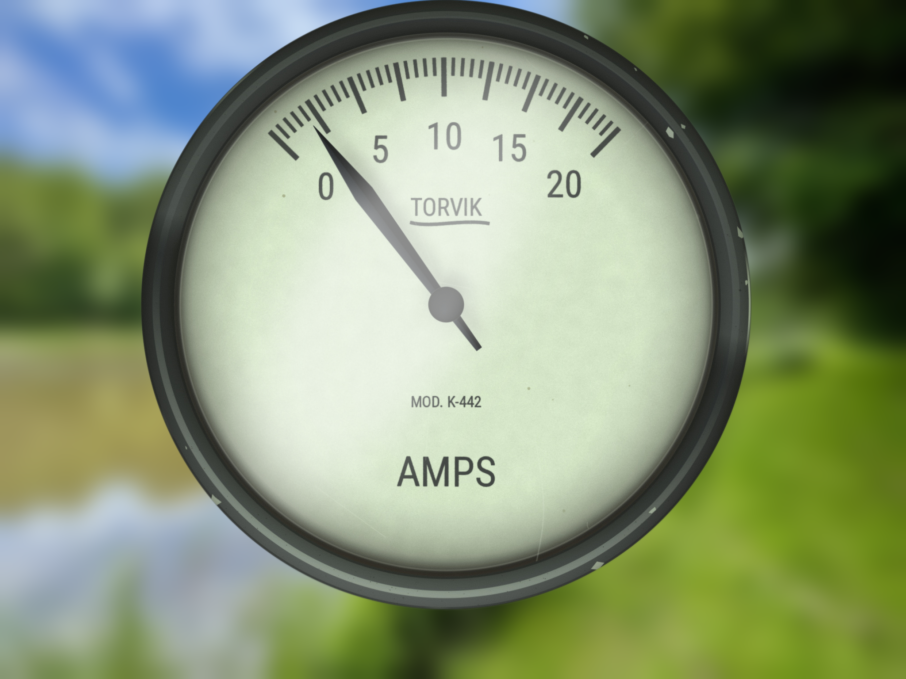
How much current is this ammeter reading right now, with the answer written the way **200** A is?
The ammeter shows **2** A
